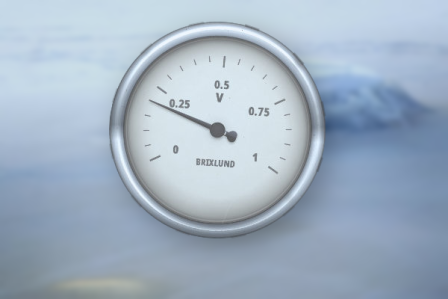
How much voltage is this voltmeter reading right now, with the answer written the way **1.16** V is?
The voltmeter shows **0.2** V
